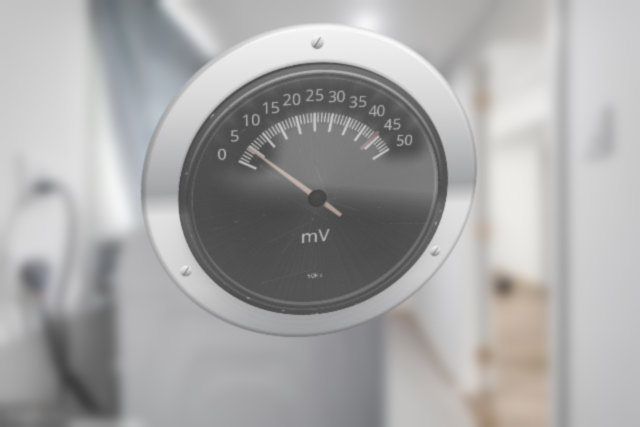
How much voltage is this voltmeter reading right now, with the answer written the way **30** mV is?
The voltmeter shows **5** mV
